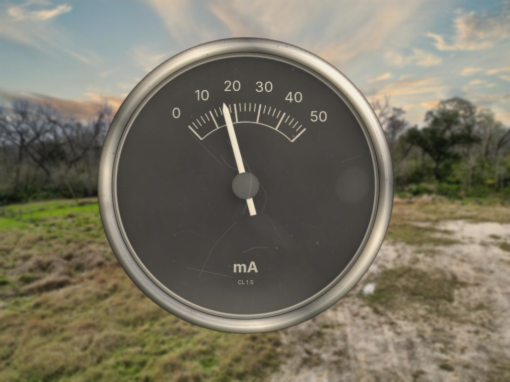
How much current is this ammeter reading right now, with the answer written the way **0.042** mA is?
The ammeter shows **16** mA
